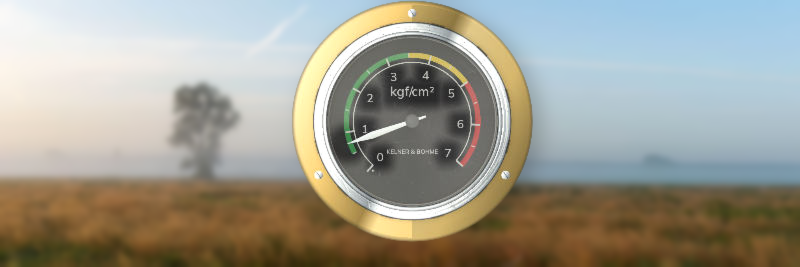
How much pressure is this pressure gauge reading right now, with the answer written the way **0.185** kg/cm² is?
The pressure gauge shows **0.75** kg/cm²
